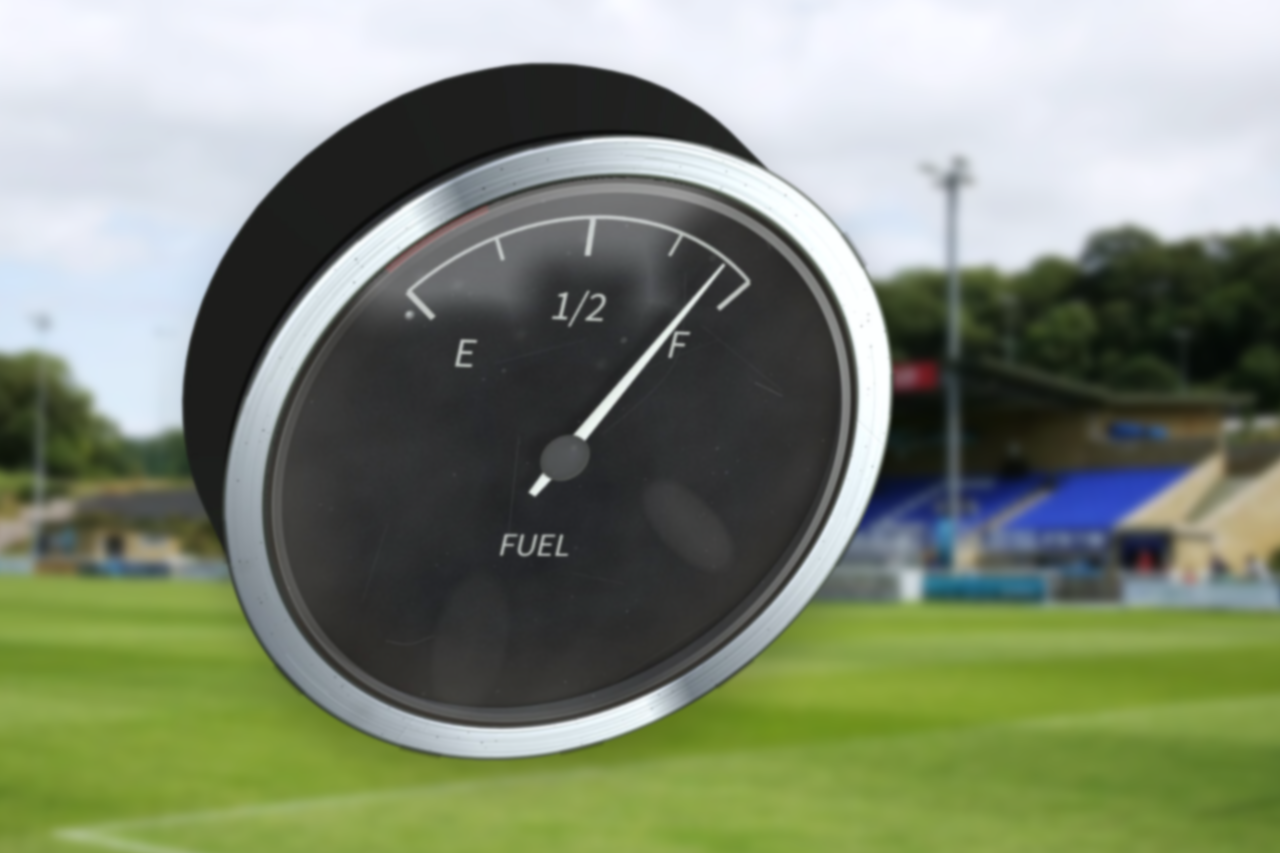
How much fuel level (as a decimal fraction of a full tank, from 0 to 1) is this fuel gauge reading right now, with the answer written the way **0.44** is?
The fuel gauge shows **0.875**
